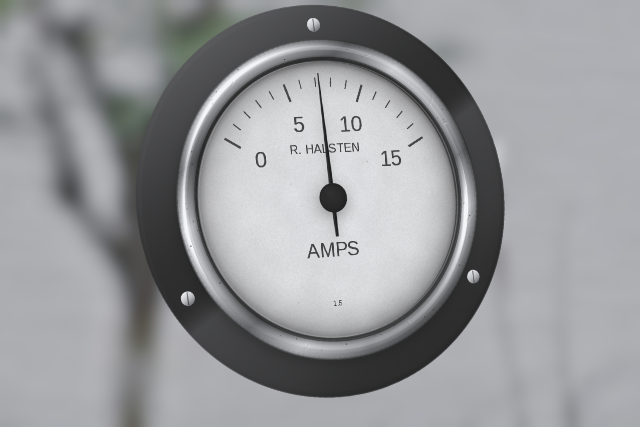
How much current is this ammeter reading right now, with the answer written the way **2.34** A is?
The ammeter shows **7** A
